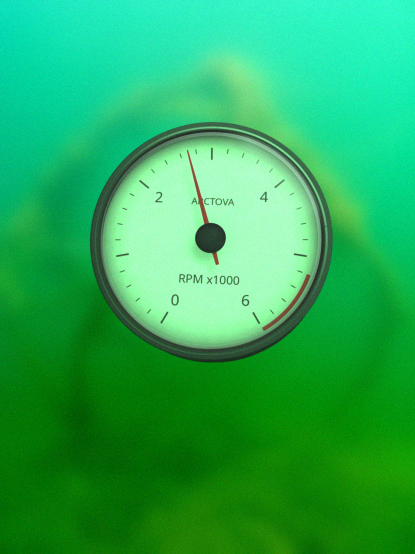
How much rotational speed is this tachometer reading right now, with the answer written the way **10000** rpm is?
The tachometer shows **2700** rpm
